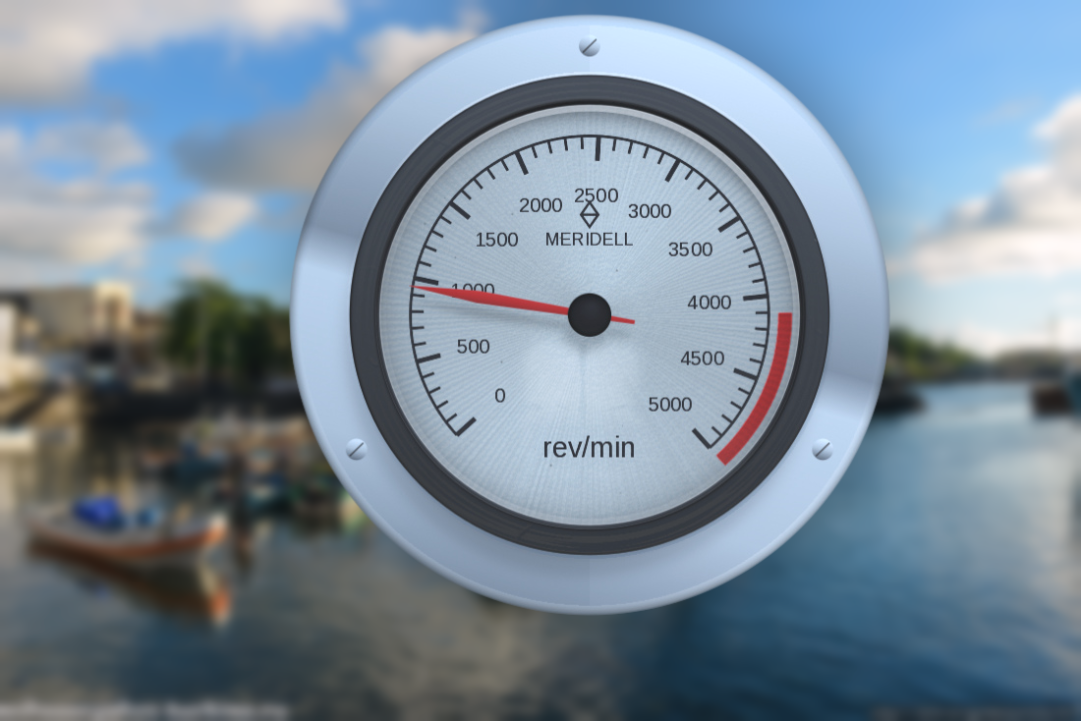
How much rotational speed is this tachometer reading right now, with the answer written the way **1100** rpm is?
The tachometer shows **950** rpm
